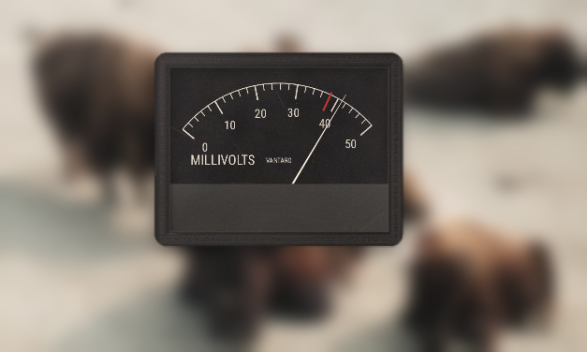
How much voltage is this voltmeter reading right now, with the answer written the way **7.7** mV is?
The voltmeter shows **41** mV
